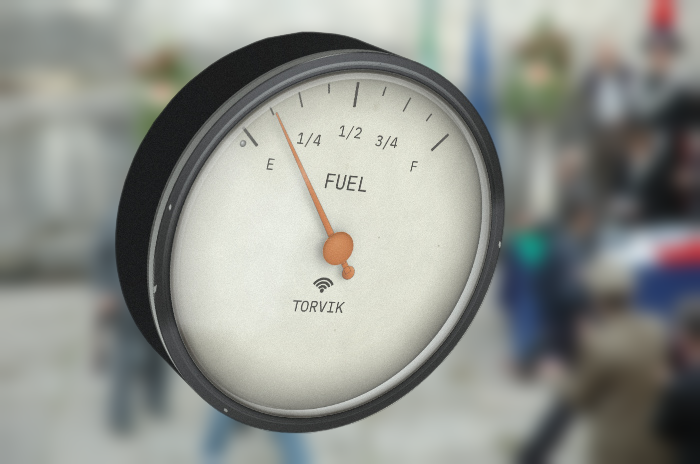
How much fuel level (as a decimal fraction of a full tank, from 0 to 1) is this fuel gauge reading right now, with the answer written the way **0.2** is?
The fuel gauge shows **0.125**
